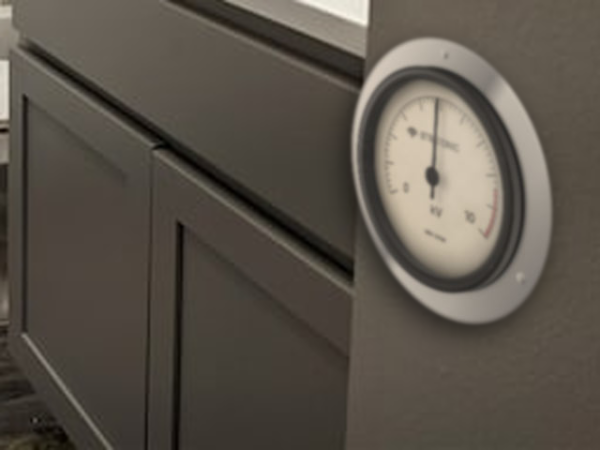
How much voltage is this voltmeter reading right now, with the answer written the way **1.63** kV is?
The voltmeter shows **5** kV
